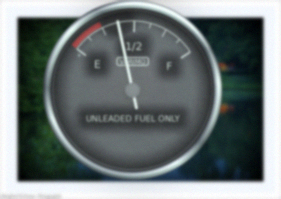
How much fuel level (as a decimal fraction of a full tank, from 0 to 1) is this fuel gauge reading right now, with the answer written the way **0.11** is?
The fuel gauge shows **0.375**
